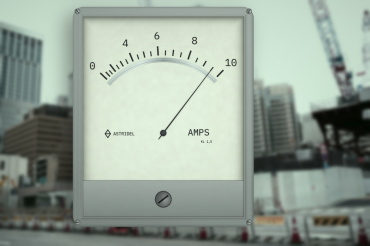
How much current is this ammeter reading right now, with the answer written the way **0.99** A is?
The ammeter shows **9.5** A
